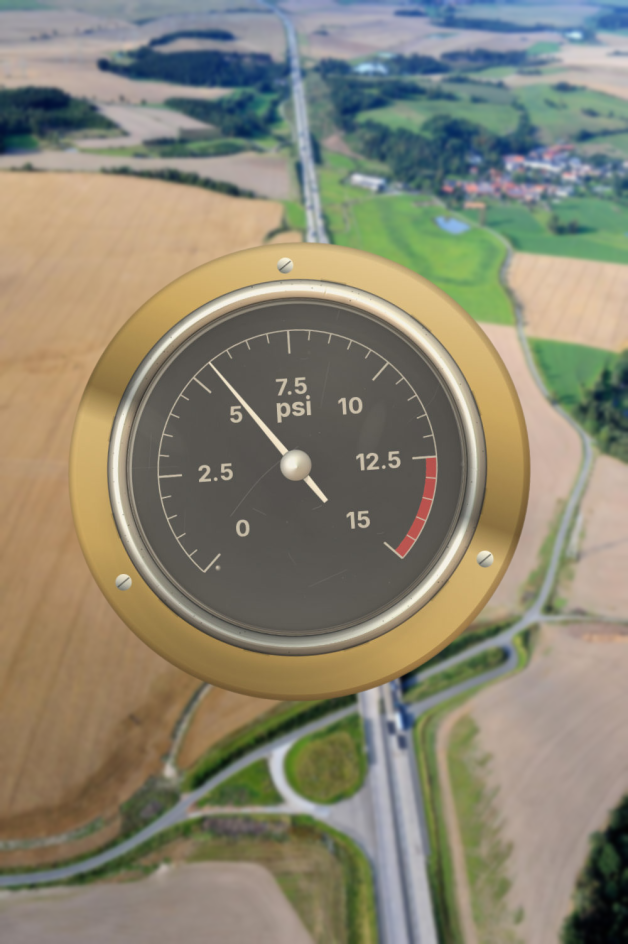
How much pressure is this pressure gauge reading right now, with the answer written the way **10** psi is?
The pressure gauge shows **5.5** psi
